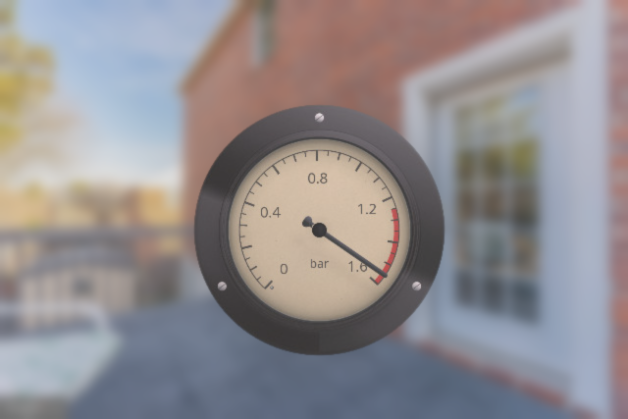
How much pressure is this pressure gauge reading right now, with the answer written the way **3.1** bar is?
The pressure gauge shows **1.55** bar
